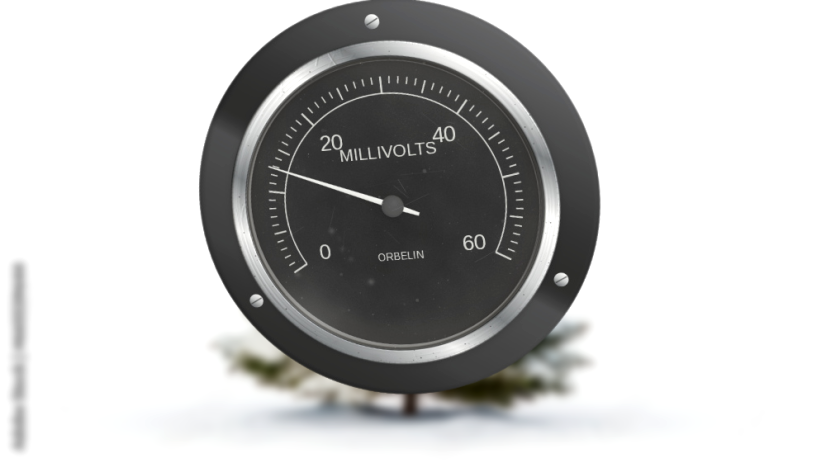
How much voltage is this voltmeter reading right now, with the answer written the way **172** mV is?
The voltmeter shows **13** mV
